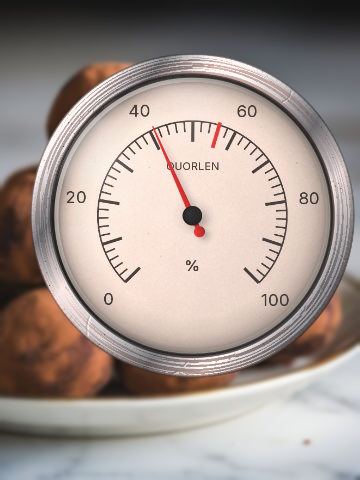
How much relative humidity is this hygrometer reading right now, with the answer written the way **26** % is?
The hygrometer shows **41** %
